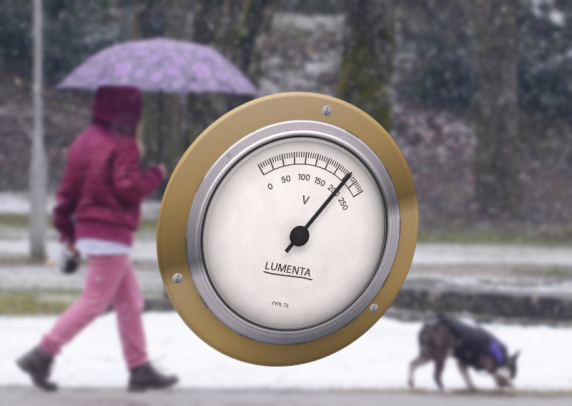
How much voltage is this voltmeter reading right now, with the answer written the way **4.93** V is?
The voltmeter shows **200** V
